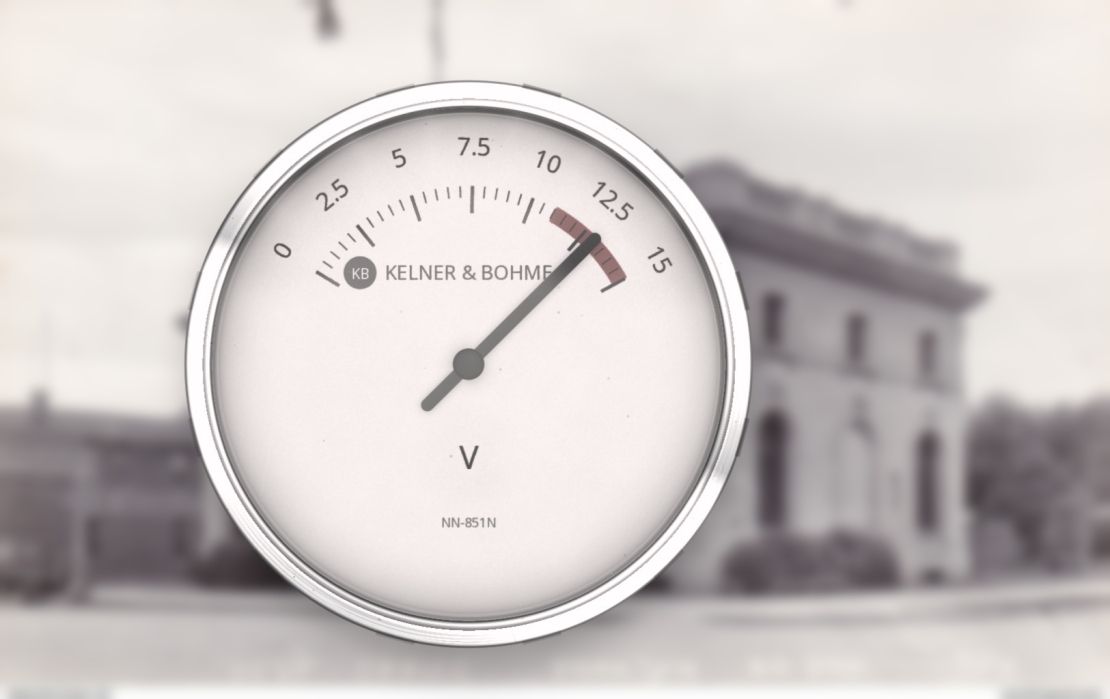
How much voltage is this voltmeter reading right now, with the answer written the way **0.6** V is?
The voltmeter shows **13** V
